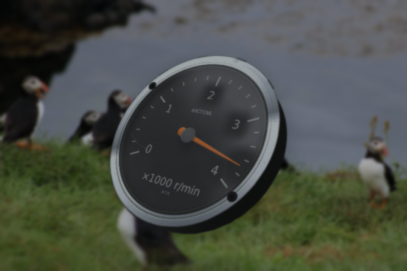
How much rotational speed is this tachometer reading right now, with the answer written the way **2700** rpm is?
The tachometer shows **3700** rpm
